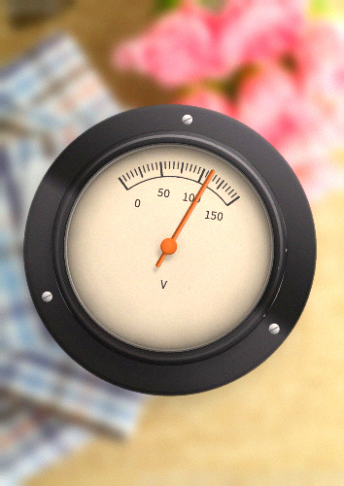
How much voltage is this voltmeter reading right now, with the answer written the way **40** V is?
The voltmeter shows **110** V
